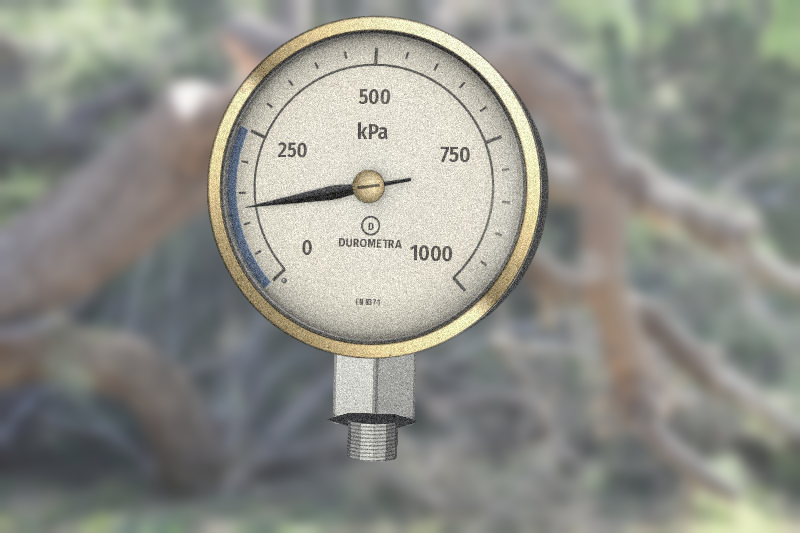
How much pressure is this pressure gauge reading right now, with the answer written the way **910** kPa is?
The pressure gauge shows **125** kPa
